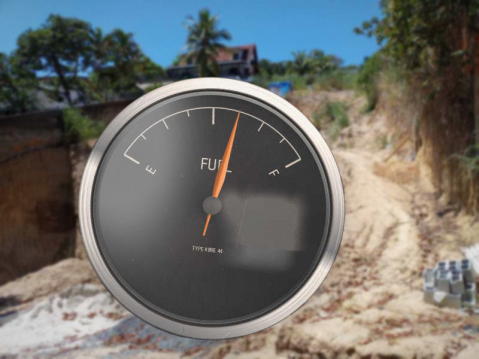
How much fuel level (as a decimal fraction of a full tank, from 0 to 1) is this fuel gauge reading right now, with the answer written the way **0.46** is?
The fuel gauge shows **0.625**
